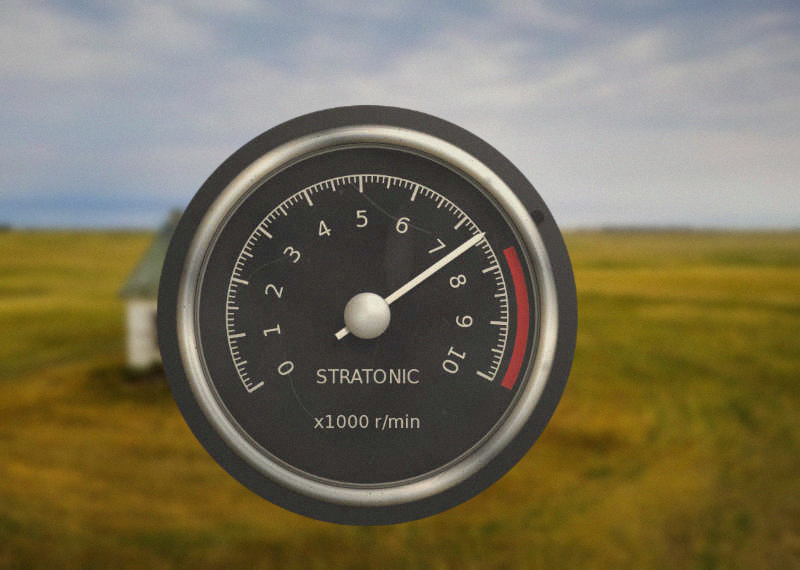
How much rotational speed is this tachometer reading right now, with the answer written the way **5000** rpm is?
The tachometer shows **7400** rpm
